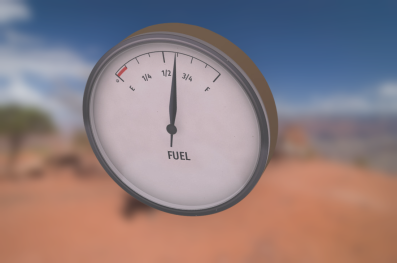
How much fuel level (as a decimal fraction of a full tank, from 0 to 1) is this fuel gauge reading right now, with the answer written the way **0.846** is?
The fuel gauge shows **0.625**
